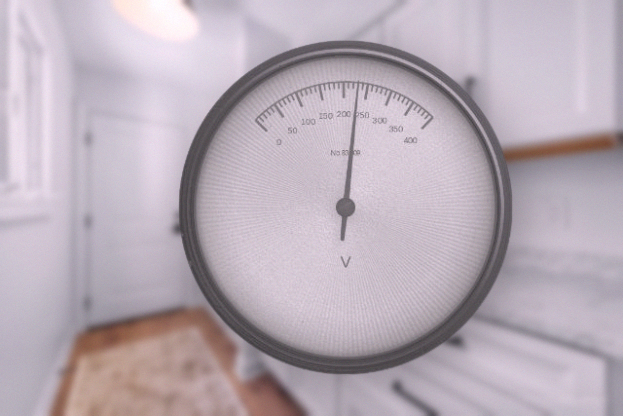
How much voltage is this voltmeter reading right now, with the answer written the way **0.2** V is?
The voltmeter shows **230** V
